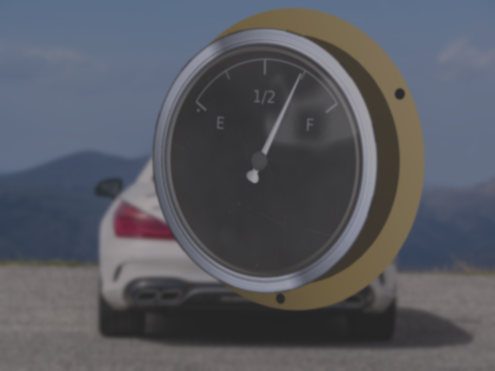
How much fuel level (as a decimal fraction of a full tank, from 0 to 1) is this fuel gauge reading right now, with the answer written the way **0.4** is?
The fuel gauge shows **0.75**
